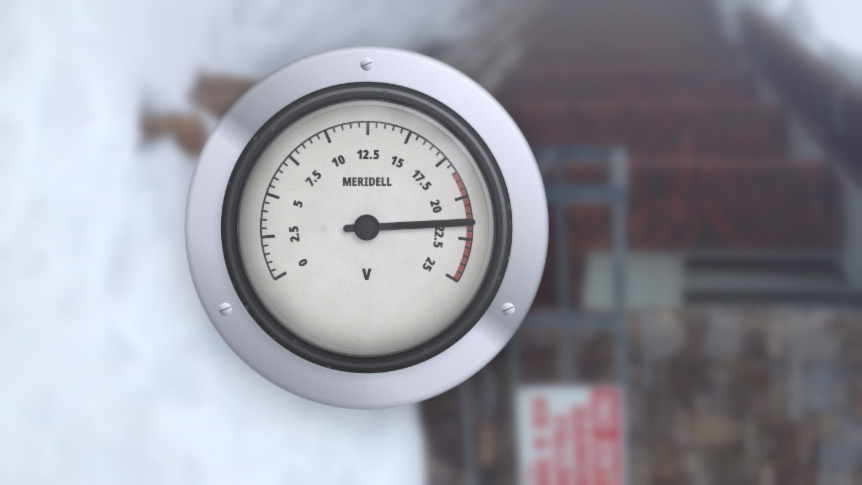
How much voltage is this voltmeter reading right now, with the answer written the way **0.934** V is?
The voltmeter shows **21.5** V
